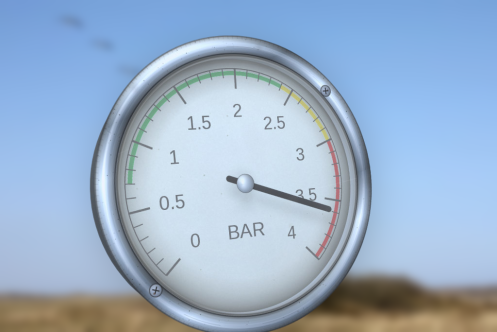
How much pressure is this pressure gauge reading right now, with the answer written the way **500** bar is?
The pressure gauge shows **3.6** bar
